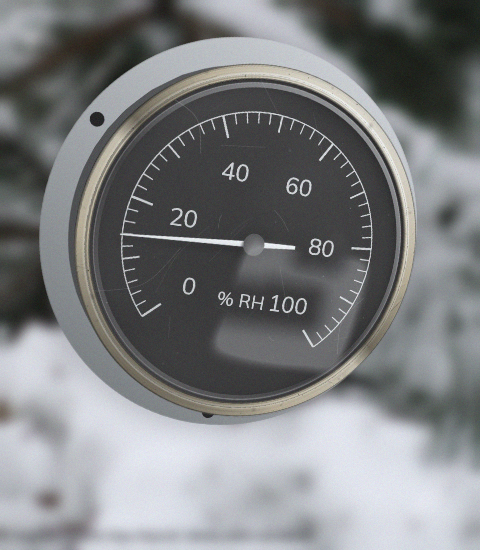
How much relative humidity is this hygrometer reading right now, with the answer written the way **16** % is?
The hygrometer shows **14** %
